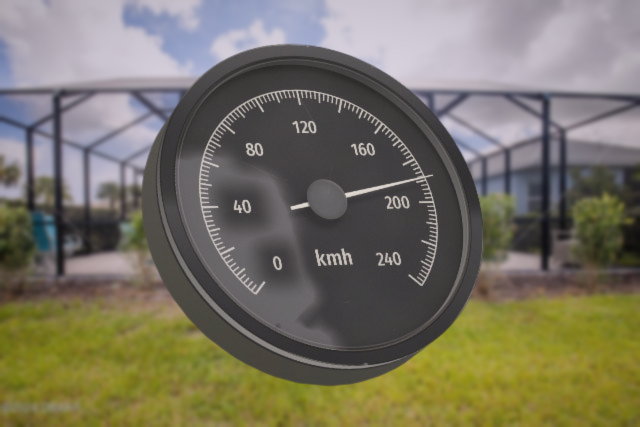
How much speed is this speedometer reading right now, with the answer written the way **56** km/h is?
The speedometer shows **190** km/h
